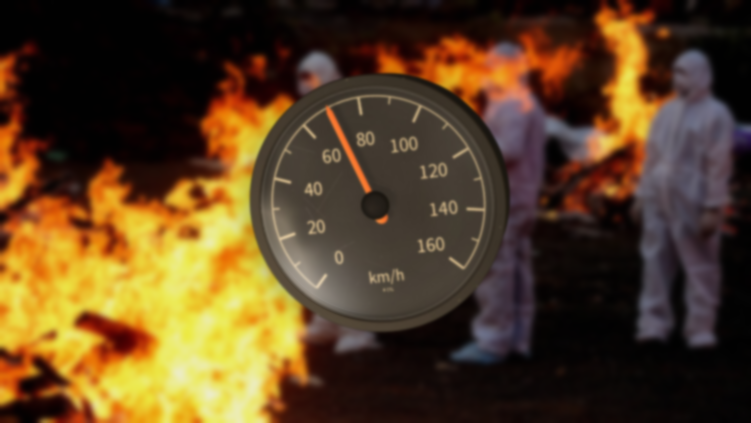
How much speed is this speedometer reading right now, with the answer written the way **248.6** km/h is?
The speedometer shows **70** km/h
